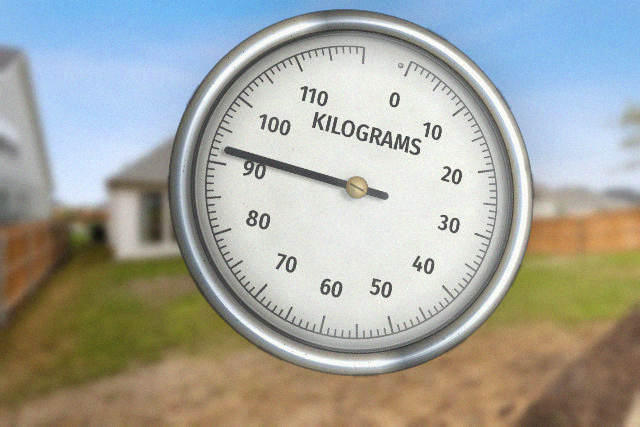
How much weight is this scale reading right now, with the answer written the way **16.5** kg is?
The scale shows **92** kg
